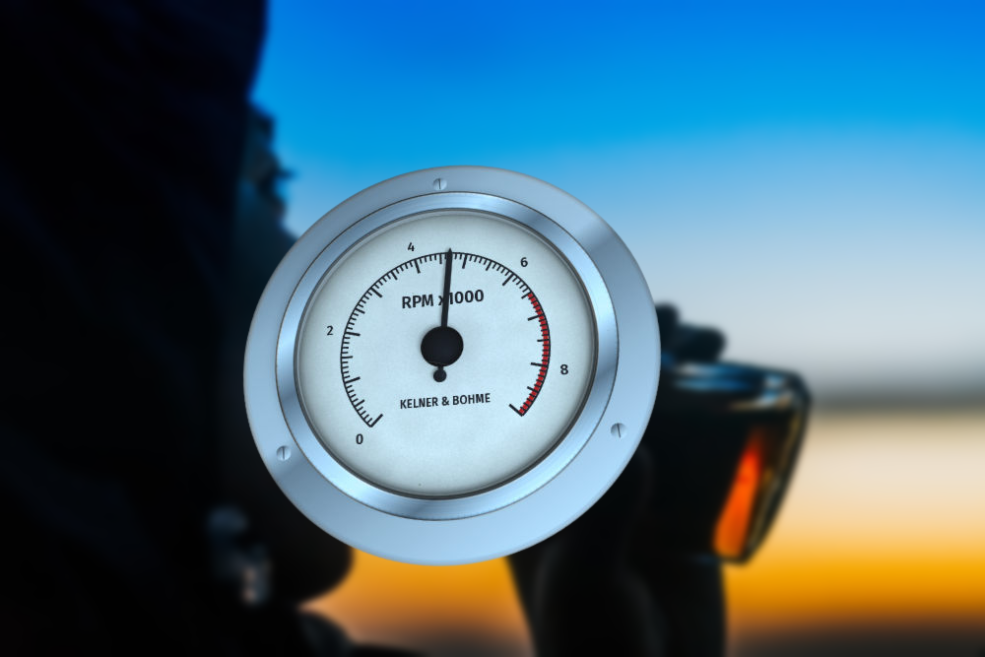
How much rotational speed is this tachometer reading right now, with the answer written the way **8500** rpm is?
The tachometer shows **4700** rpm
